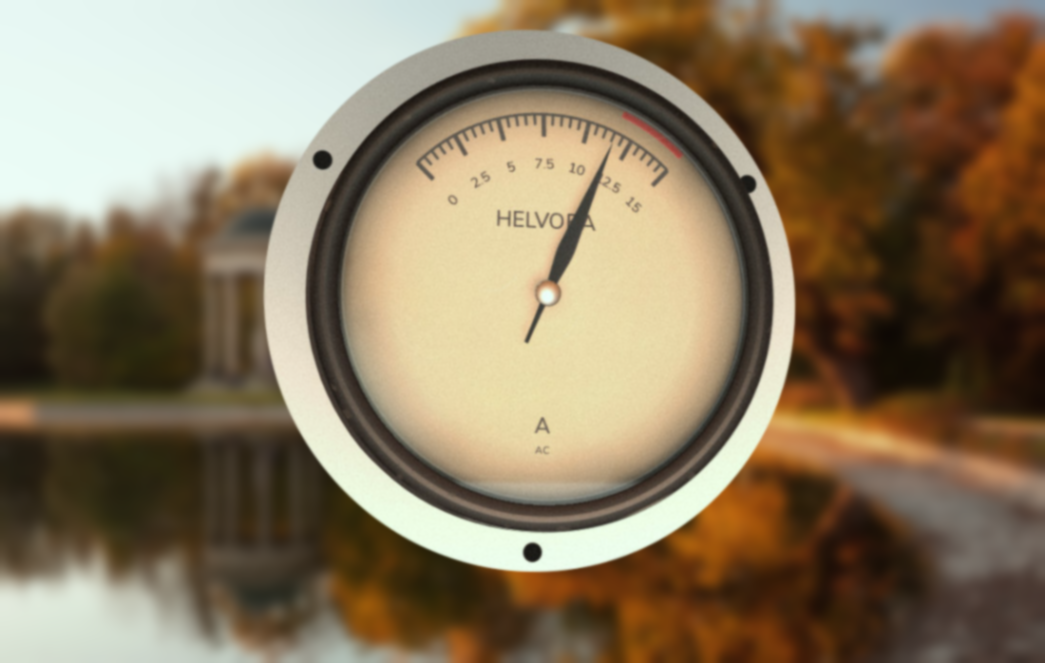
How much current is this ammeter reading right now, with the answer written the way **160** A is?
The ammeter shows **11.5** A
